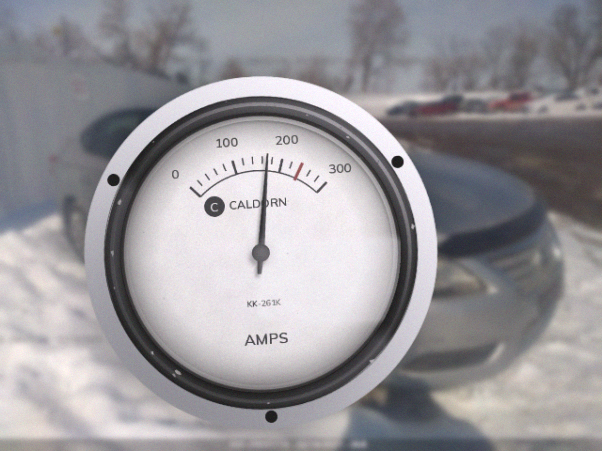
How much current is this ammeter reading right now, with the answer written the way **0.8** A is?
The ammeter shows **170** A
